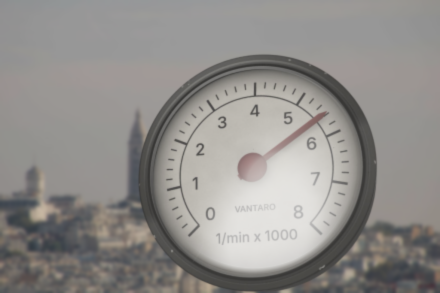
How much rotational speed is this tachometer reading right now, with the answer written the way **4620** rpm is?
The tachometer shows **5600** rpm
